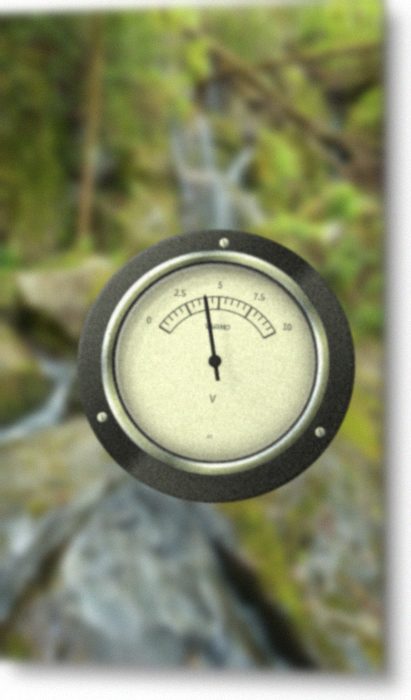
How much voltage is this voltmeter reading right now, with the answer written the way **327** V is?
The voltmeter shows **4** V
